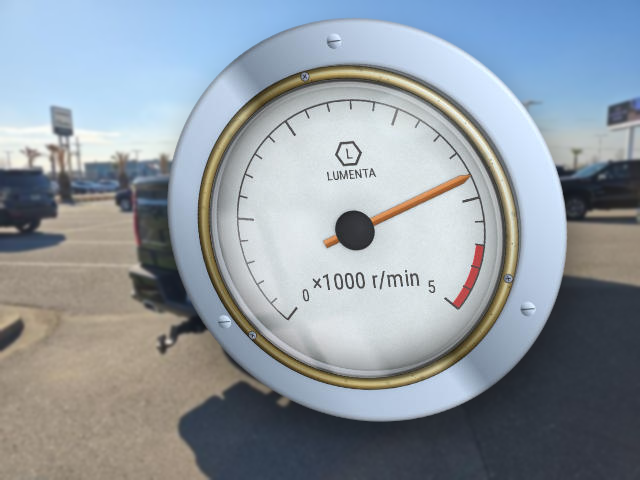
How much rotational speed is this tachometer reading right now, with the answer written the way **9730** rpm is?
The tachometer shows **3800** rpm
